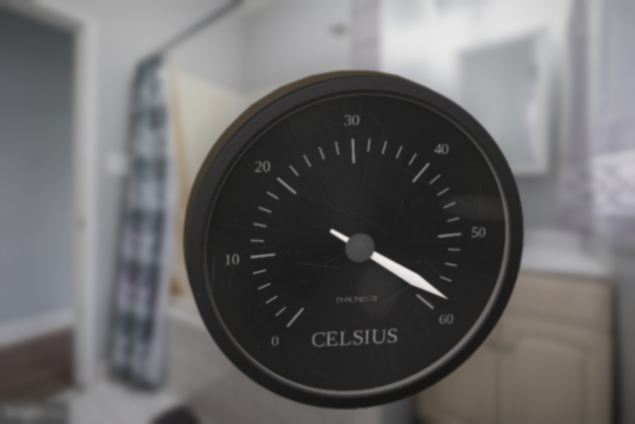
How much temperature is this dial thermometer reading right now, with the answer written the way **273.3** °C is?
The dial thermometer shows **58** °C
